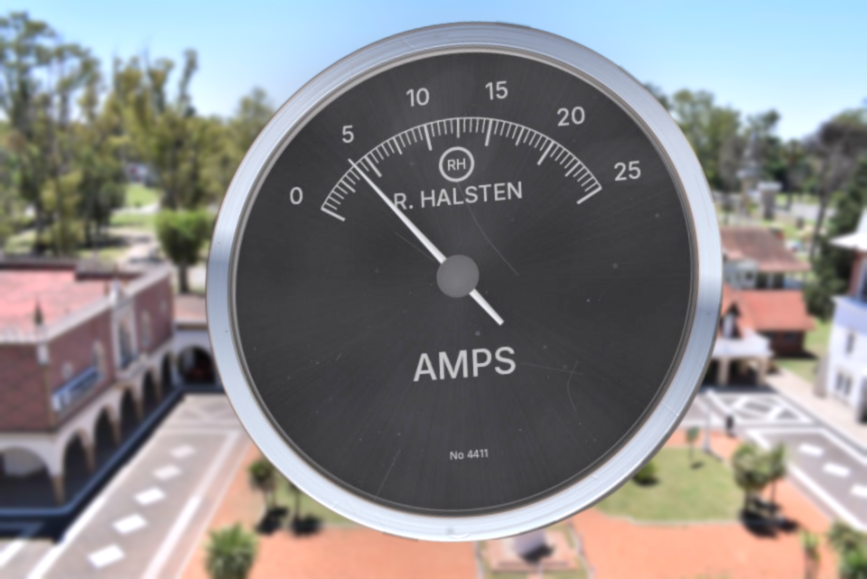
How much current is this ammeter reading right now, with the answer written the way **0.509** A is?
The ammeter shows **4** A
